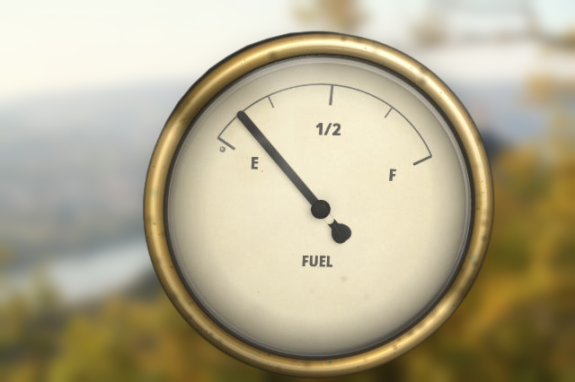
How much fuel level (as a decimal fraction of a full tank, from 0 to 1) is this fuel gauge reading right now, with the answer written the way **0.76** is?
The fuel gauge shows **0.125**
